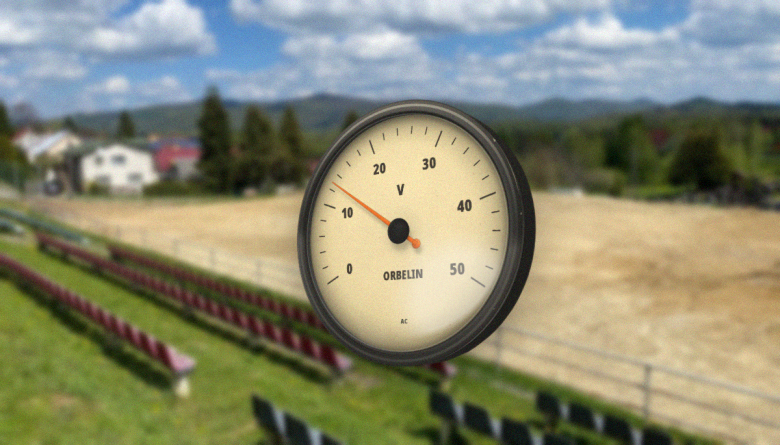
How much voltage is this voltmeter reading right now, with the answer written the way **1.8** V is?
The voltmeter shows **13** V
